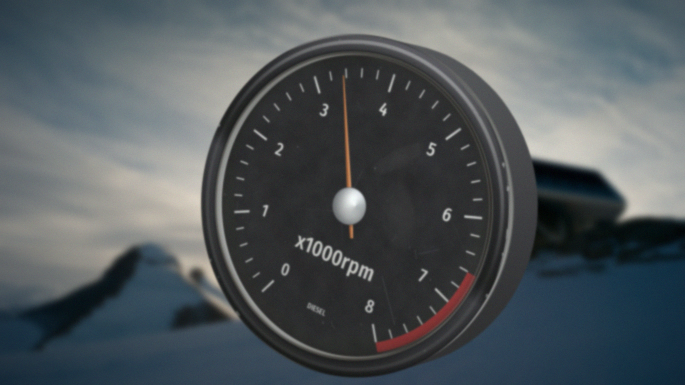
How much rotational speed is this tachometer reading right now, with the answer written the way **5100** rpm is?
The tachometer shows **3400** rpm
